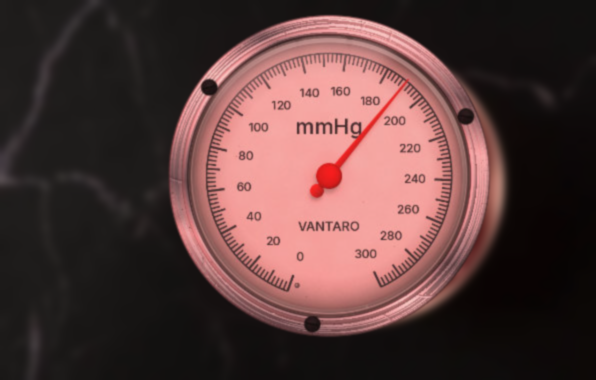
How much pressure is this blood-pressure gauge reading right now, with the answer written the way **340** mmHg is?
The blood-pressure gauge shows **190** mmHg
